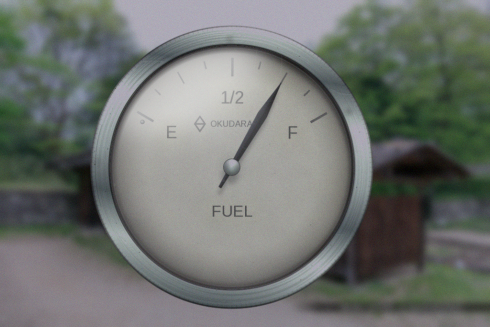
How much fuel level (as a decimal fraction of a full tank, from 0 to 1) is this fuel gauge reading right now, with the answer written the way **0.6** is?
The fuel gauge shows **0.75**
